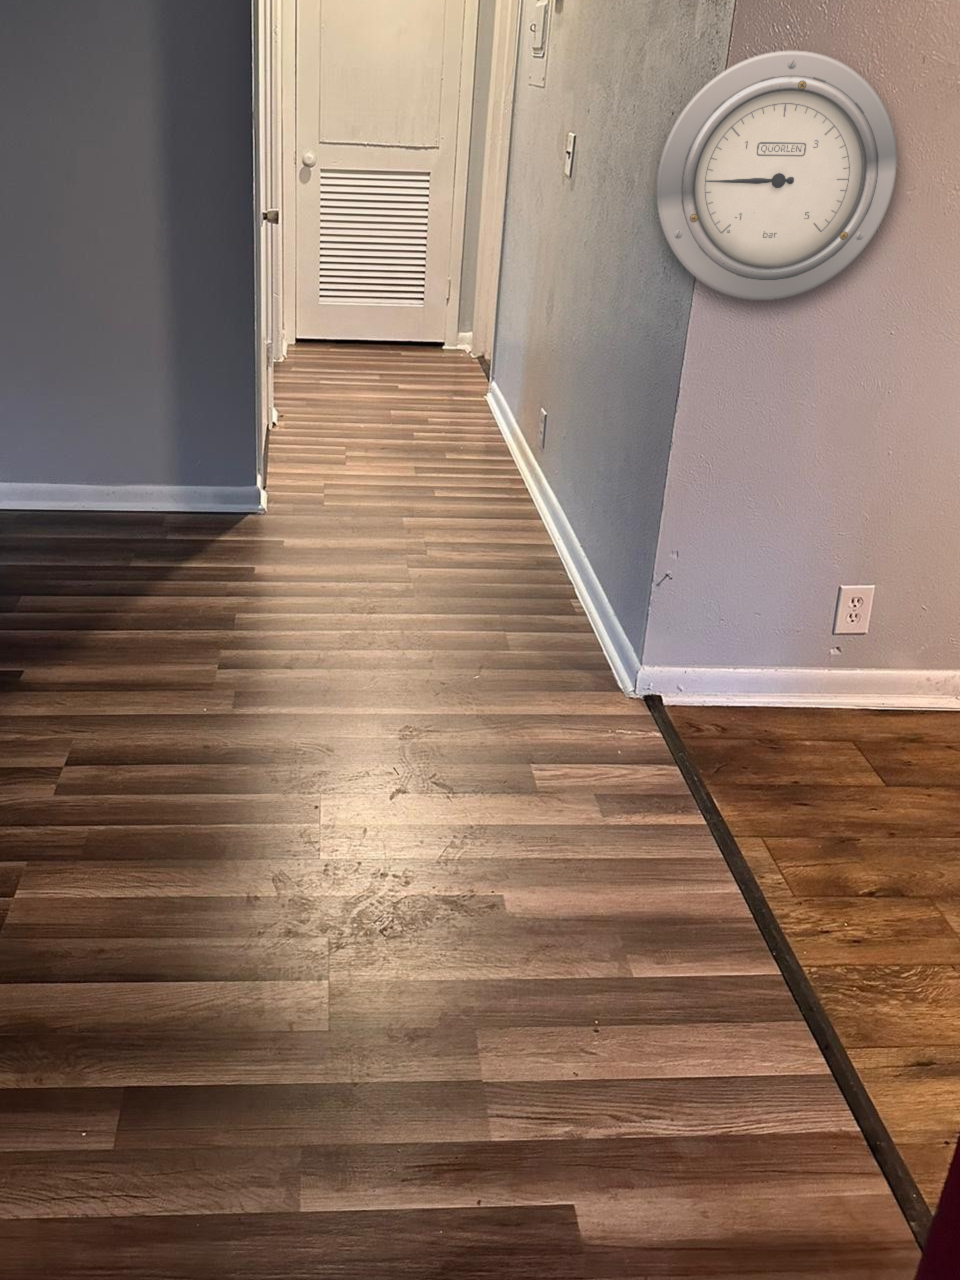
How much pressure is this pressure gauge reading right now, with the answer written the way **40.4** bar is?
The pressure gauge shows **0** bar
